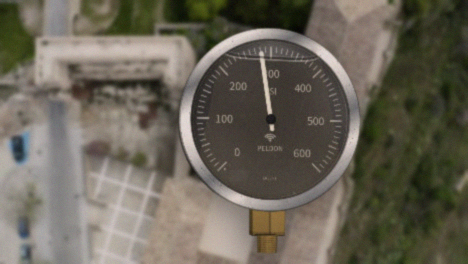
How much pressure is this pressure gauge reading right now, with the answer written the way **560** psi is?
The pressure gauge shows **280** psi
